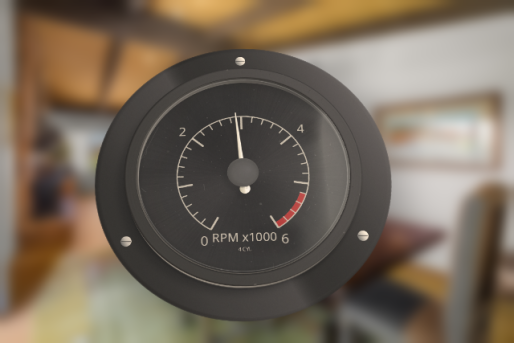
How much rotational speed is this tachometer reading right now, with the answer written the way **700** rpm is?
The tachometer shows **2900** rpm
